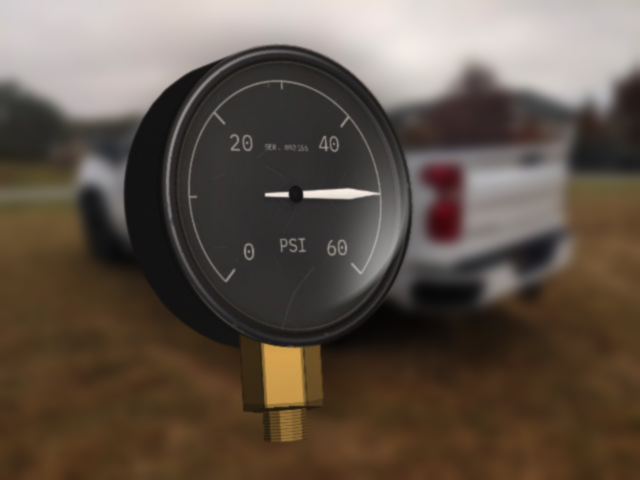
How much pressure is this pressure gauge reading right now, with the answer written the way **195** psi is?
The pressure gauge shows **50** psi
